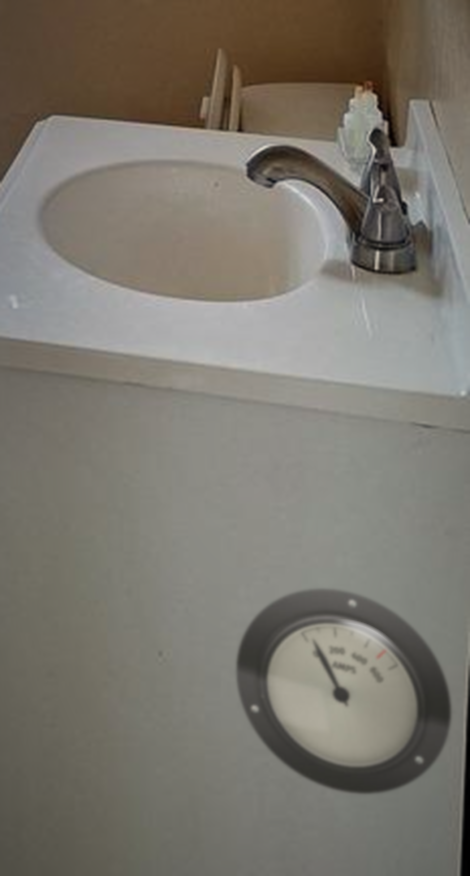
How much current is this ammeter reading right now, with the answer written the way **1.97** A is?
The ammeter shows **50** A
